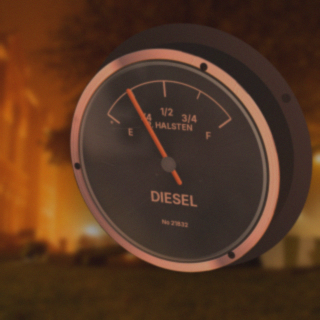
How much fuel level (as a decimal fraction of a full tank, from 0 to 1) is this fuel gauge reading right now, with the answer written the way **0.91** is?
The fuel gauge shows **0.25**
